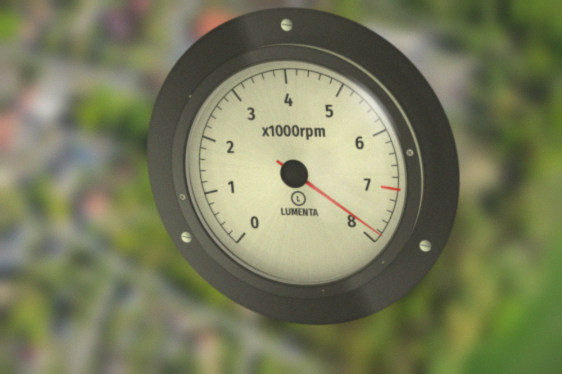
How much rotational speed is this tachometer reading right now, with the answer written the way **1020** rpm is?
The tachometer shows **7800** rpm
